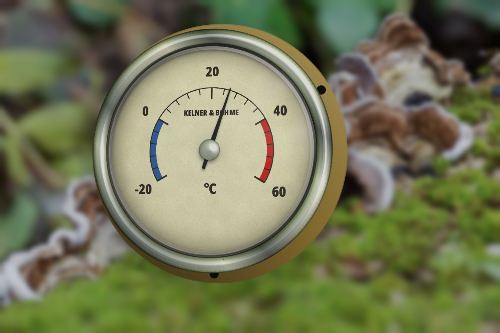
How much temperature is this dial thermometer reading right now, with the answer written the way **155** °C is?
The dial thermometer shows **26** °C
